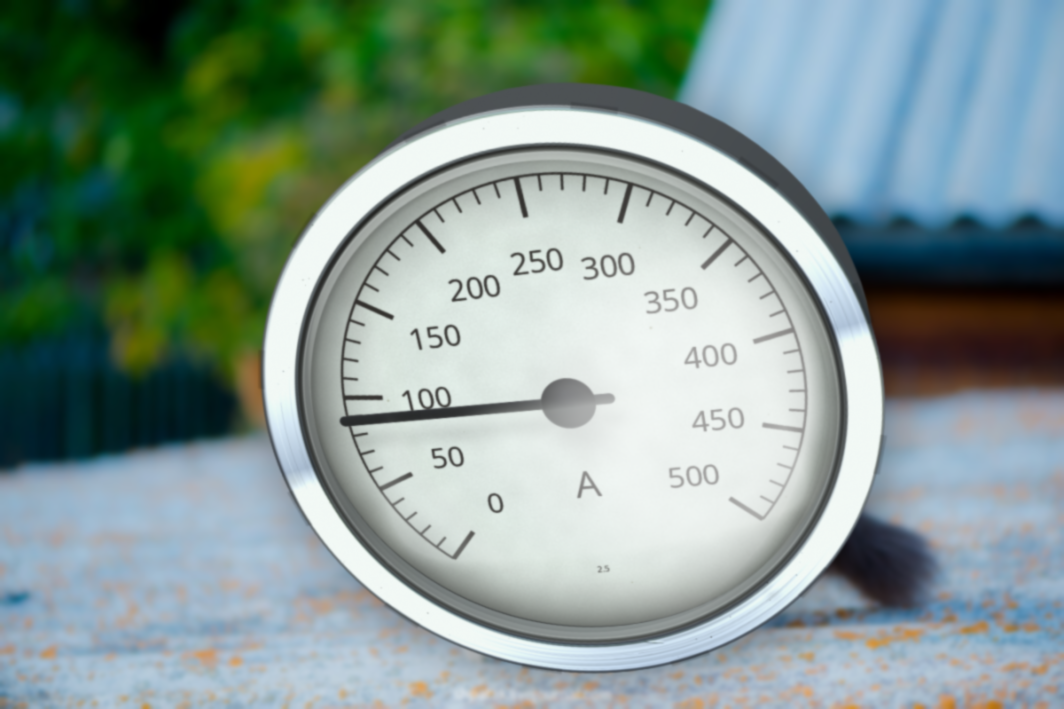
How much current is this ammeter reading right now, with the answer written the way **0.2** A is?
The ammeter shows **90** A
